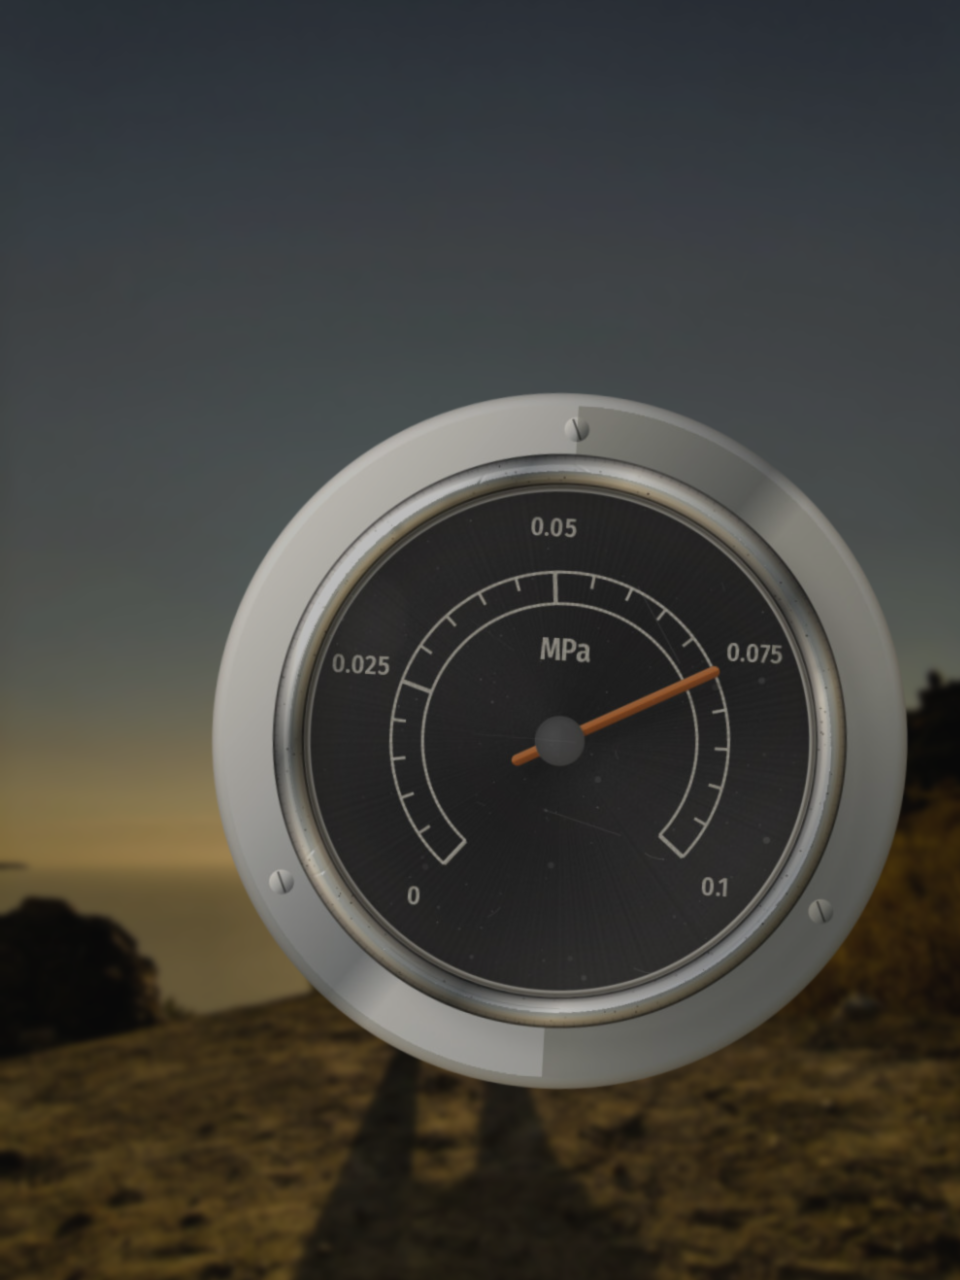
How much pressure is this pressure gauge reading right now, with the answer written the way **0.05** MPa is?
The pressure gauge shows **0.075** MPa
